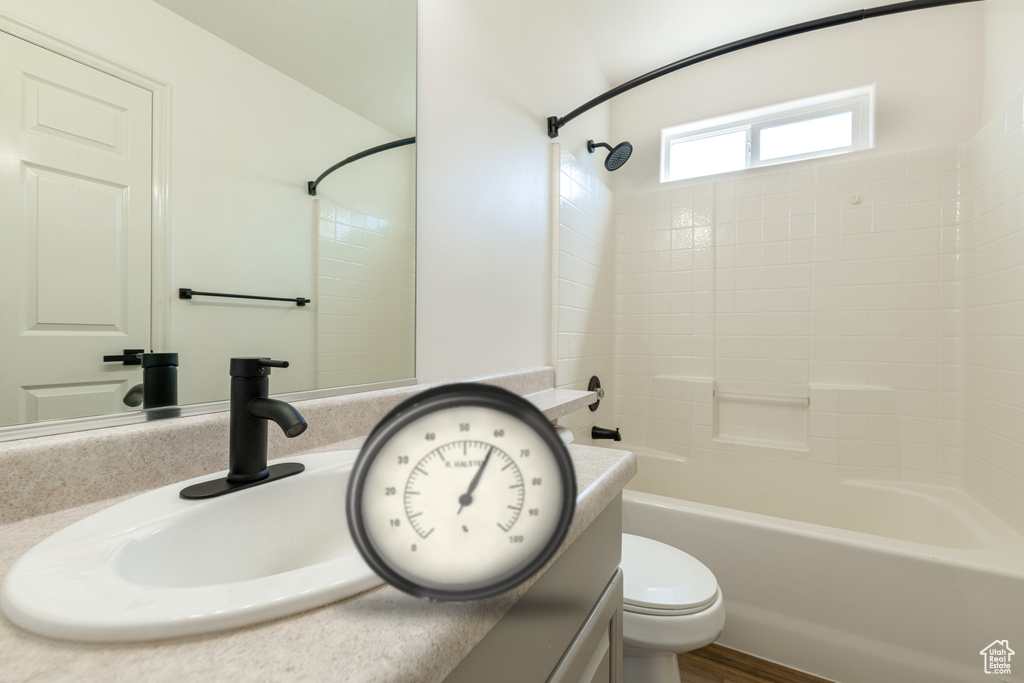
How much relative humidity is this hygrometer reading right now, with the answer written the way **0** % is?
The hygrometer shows **60** %
